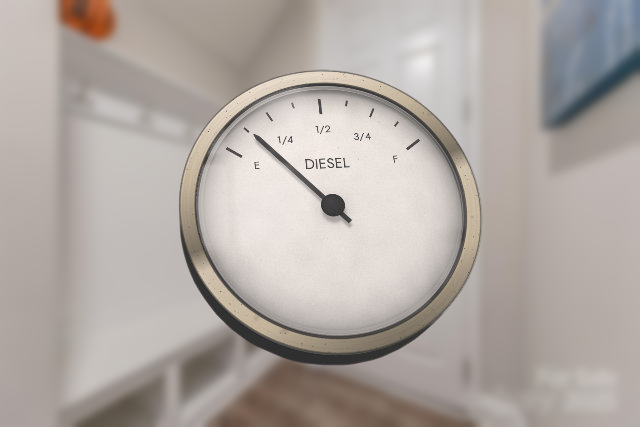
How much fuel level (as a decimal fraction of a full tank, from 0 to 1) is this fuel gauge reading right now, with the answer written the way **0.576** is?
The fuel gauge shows **0.125**
